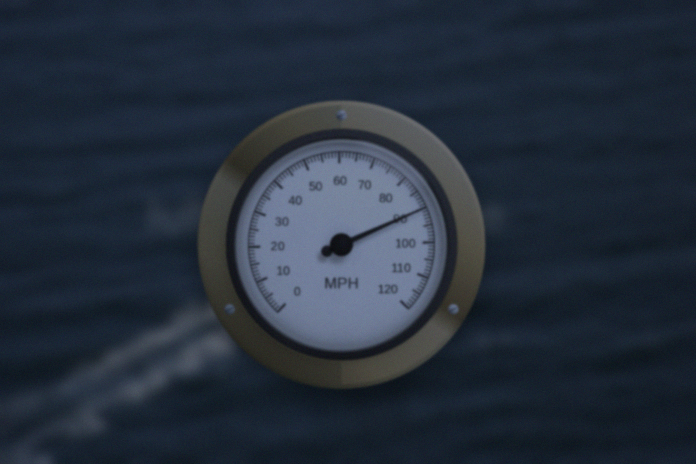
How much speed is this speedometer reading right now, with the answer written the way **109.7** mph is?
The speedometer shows **90** mph
